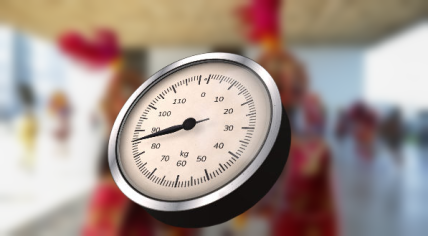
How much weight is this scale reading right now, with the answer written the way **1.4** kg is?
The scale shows **85** kg
